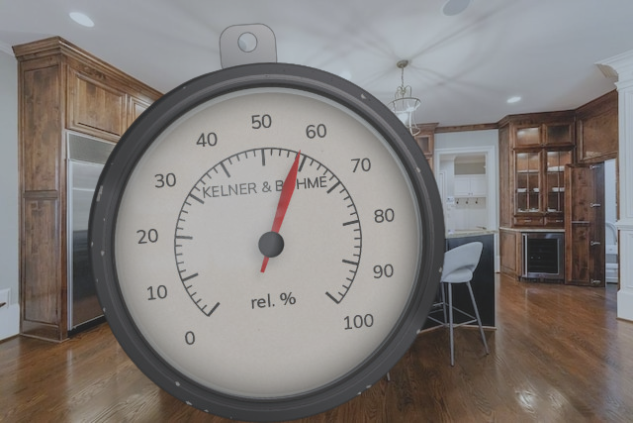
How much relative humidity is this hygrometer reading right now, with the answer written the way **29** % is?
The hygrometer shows **58** %
